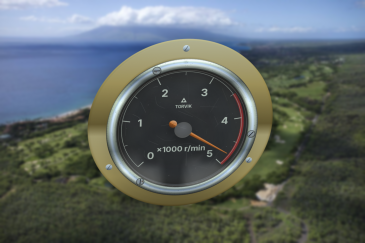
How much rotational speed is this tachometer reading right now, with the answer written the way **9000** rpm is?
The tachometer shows **4750** rpm
